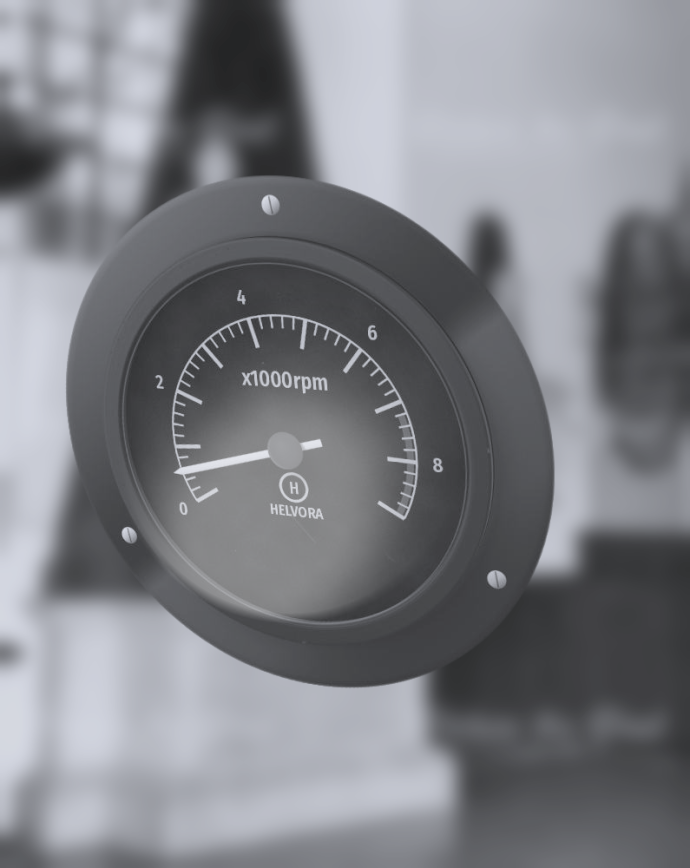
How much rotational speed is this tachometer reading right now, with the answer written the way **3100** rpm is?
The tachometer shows **600** rpm
